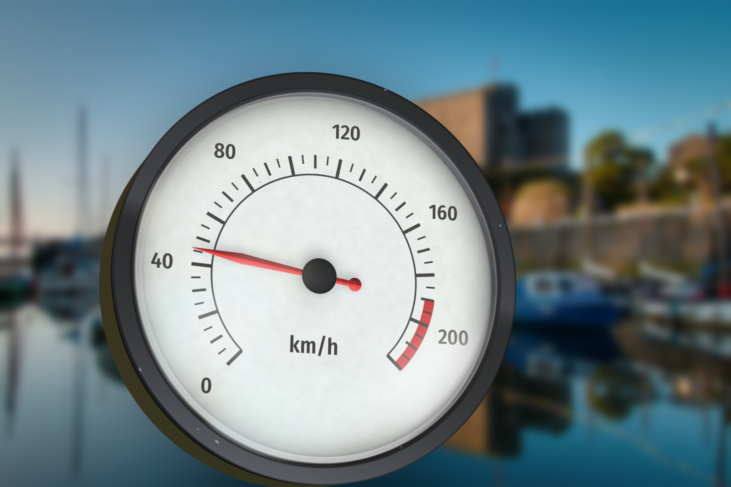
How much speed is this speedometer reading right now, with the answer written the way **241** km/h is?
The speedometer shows **45** km/h
